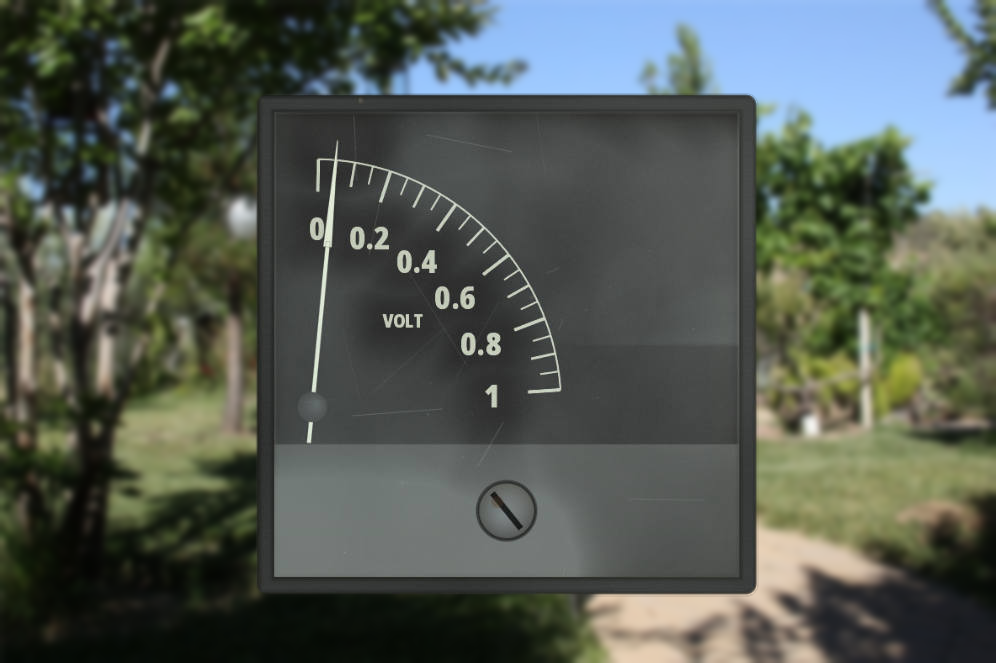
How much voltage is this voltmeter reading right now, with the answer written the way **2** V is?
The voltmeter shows **0.05** V
